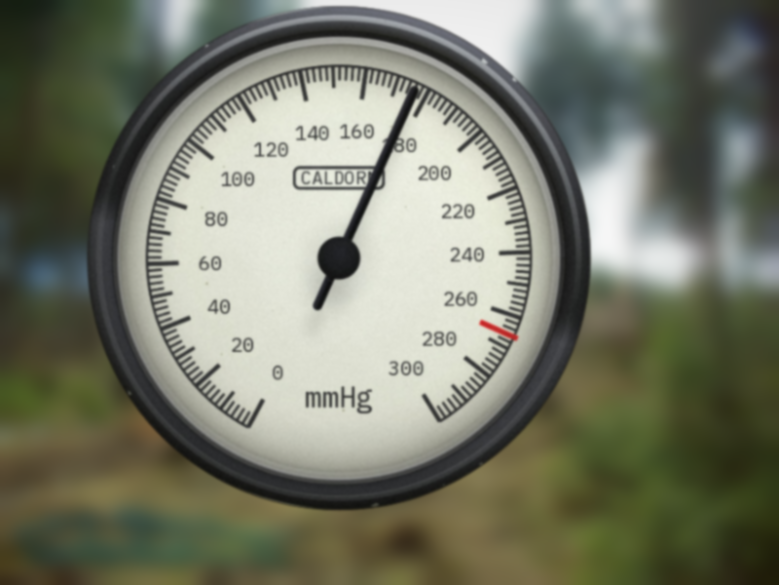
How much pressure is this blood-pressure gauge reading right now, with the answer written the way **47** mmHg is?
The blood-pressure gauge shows **176** mmHg
